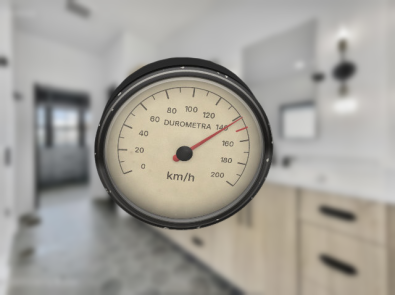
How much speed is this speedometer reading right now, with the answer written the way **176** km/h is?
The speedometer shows **140** km/h
